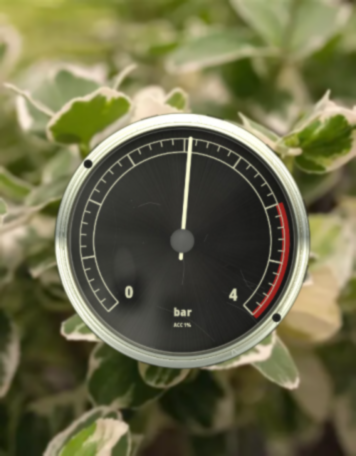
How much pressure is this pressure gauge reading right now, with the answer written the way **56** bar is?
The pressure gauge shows **2.05** bar
